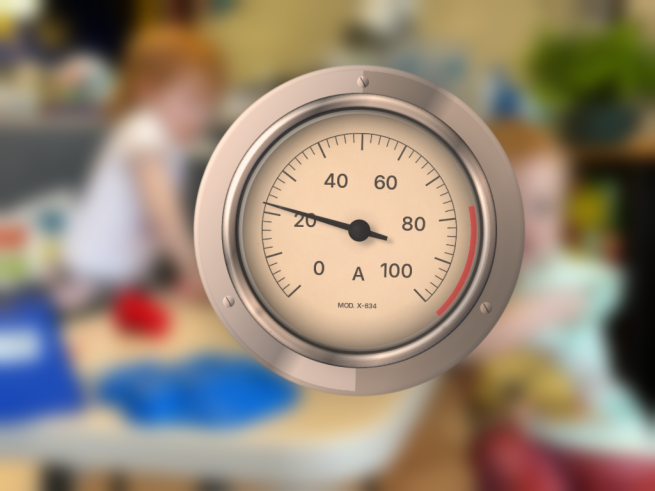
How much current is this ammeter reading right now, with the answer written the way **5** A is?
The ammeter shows **22** A
